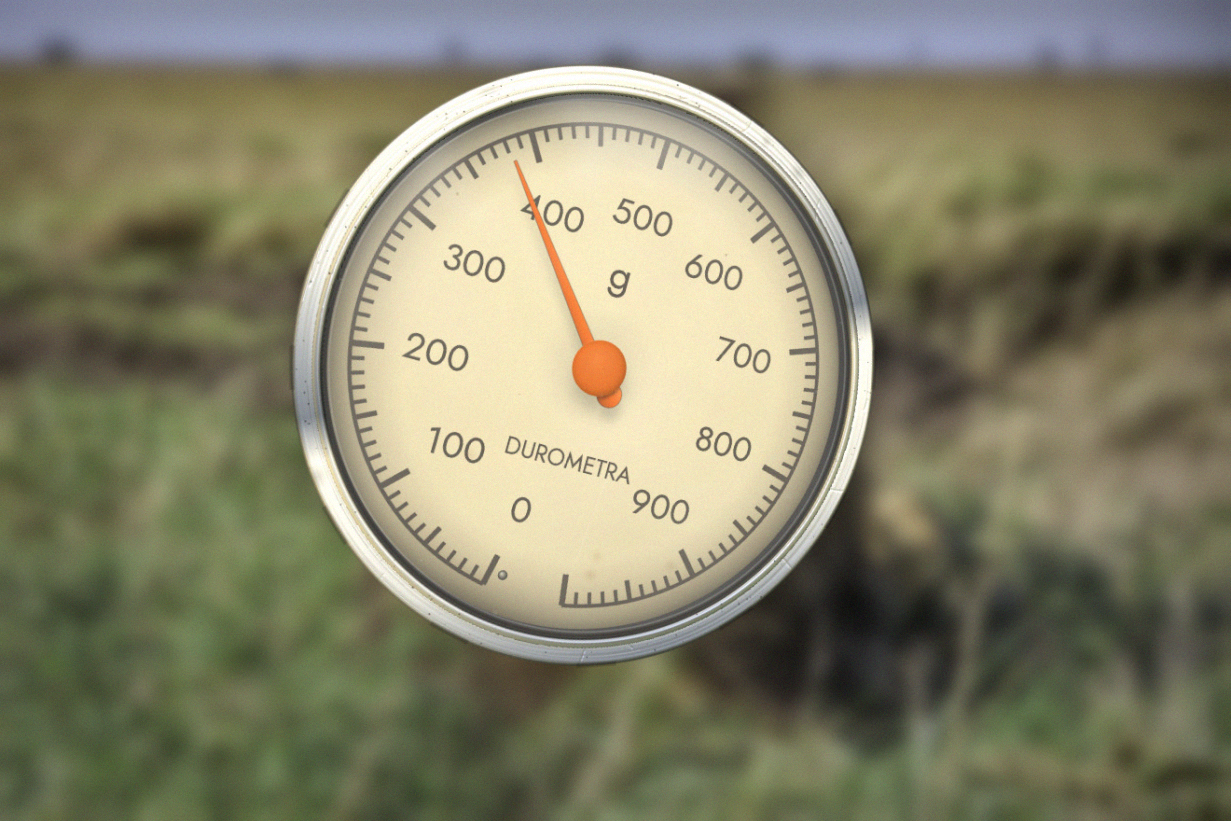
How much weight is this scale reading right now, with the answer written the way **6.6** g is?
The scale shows **380** g
